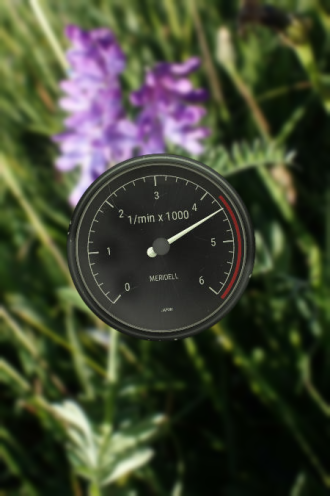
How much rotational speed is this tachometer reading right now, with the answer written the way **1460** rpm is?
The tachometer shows **4400** rpm
